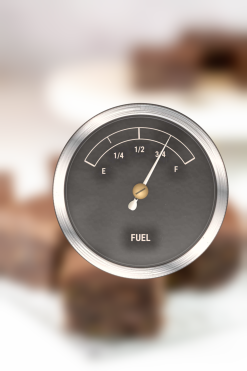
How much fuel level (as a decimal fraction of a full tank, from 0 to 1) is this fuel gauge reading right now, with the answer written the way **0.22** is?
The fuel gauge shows **0.75**
